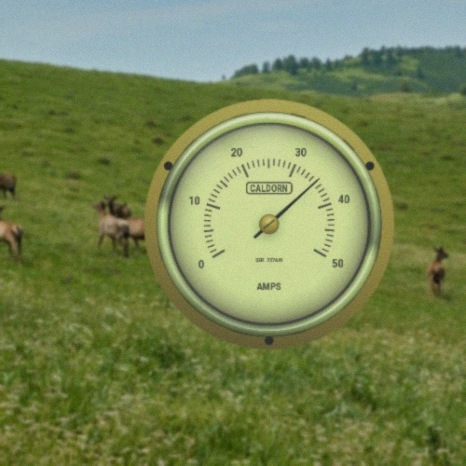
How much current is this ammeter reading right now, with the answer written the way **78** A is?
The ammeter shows **35** A
